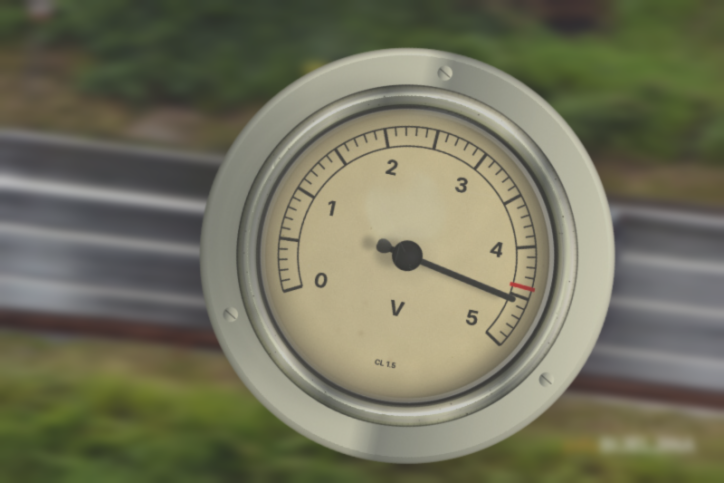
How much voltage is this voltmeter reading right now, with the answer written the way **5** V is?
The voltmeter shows **4.55** V
